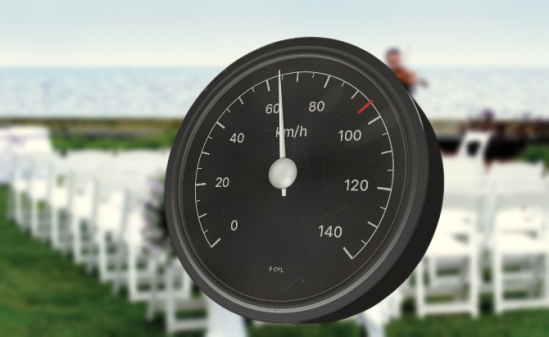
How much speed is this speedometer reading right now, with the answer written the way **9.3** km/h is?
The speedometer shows **65** km/h
